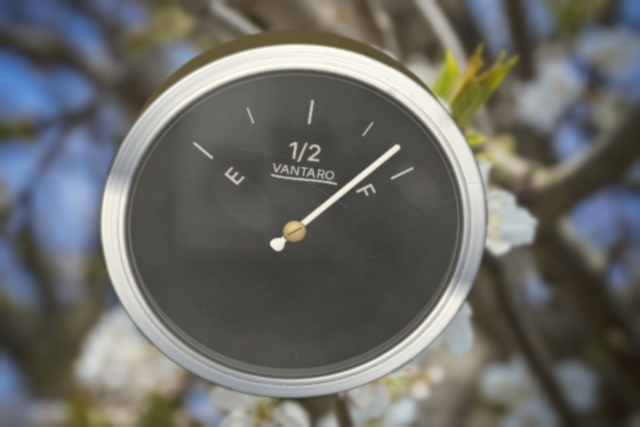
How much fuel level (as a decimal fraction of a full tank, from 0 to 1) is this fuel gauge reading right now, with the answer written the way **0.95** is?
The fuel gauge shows **0.875**
